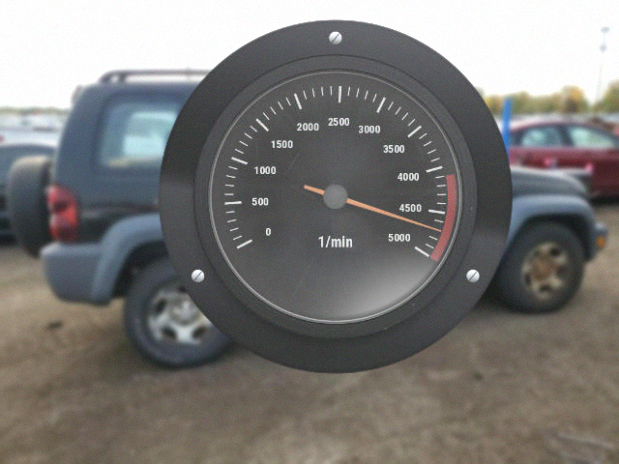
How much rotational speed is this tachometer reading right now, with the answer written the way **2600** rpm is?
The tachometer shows **4700** rpm
